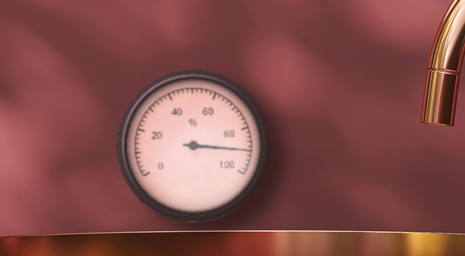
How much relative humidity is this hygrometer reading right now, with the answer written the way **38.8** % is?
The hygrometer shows **90** %
